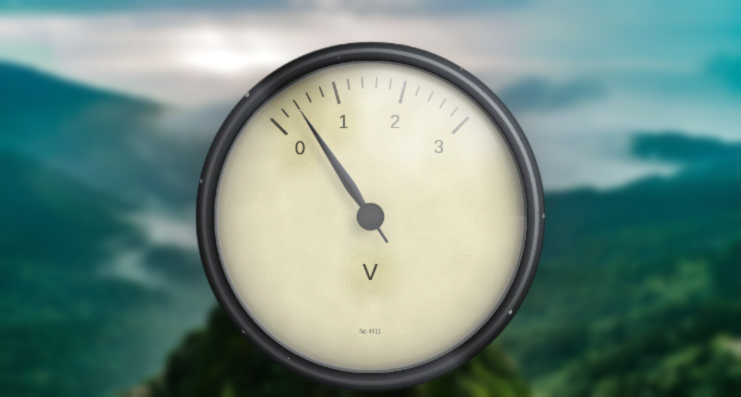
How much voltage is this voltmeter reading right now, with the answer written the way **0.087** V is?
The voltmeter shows **0.4** V
